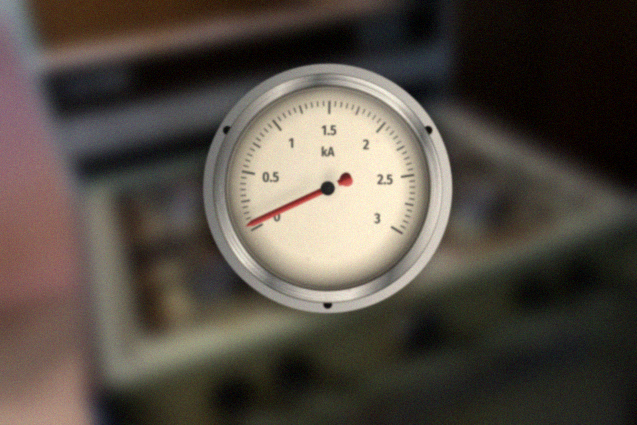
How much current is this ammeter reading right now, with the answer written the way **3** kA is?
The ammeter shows **0.05** kA
